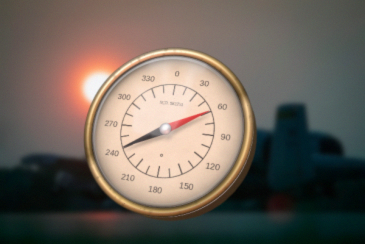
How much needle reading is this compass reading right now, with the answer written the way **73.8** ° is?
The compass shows **60** °
